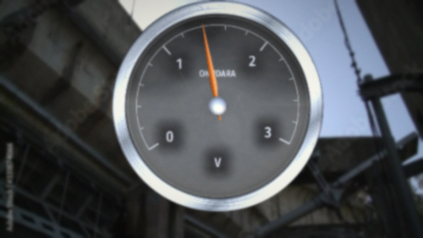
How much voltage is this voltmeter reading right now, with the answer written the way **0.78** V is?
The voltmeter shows **1.4** V
